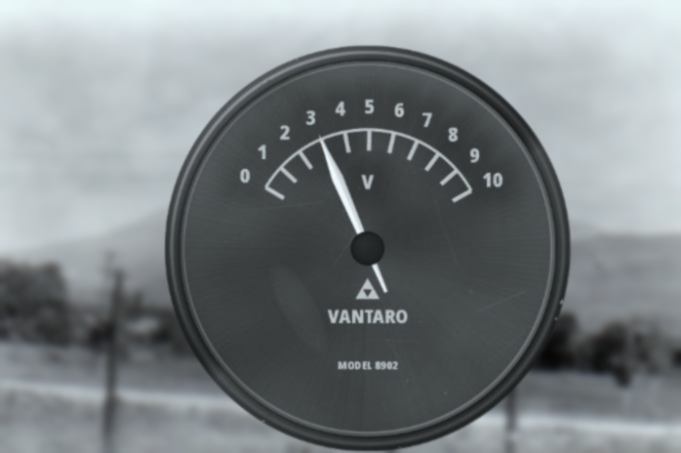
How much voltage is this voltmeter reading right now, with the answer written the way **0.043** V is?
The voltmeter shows **3** V
